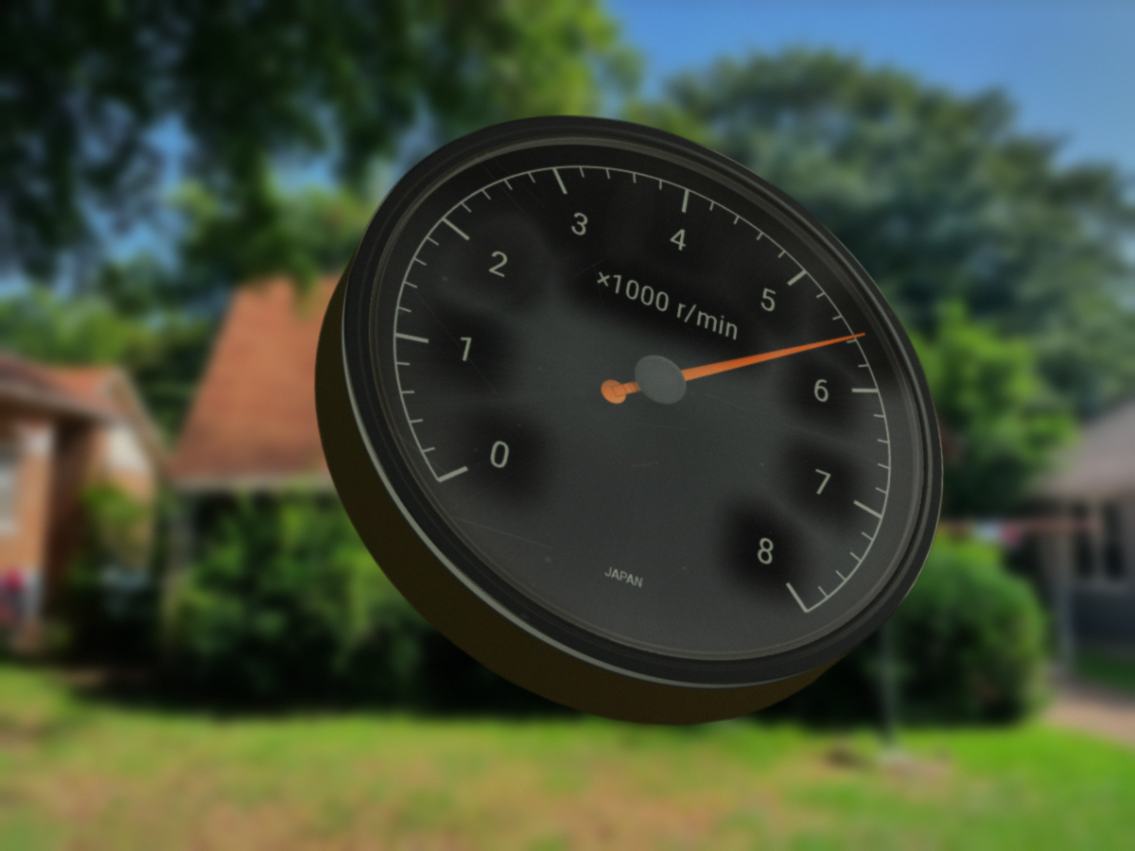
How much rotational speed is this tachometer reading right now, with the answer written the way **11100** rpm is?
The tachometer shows **5600** rpm
